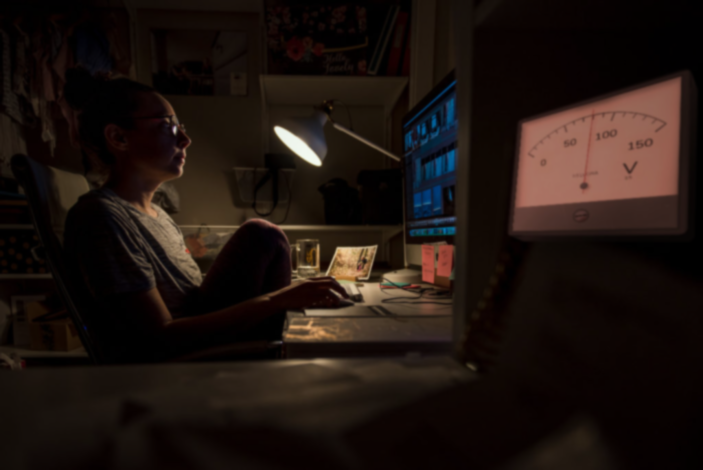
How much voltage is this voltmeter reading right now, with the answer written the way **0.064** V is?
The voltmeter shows **80** V
